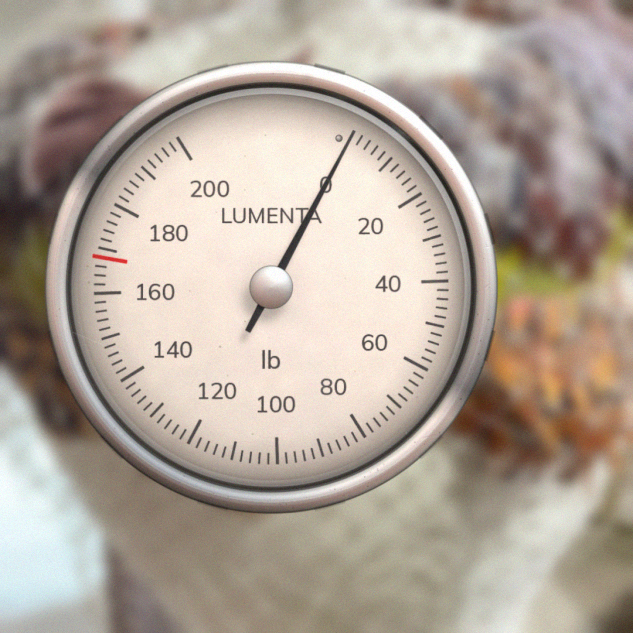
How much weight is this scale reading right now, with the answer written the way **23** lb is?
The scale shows **0** lb
